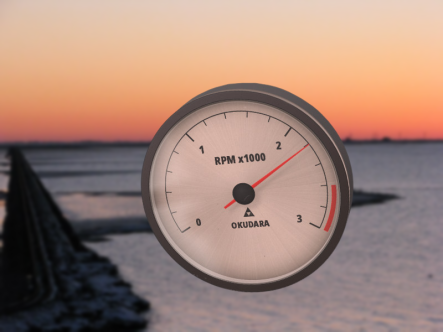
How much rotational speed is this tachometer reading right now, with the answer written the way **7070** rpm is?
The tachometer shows **2200** rpm
